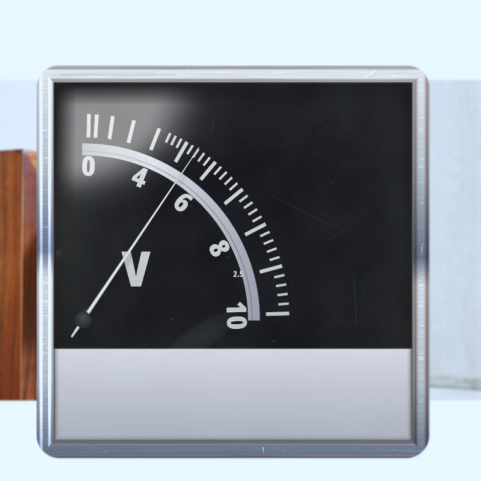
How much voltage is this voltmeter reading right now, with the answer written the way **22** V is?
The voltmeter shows **5.4** V
